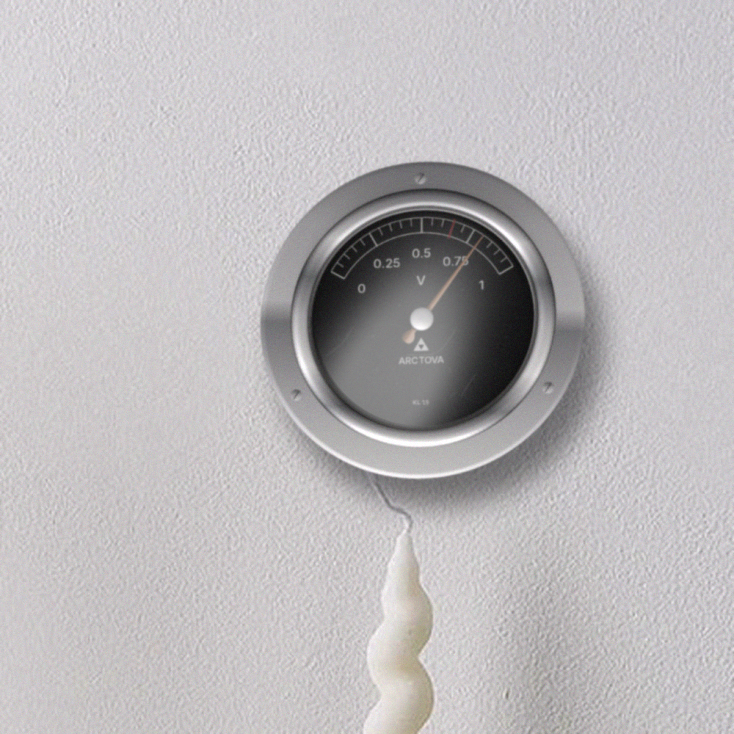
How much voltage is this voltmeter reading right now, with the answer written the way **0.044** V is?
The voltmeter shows **0.8** V
